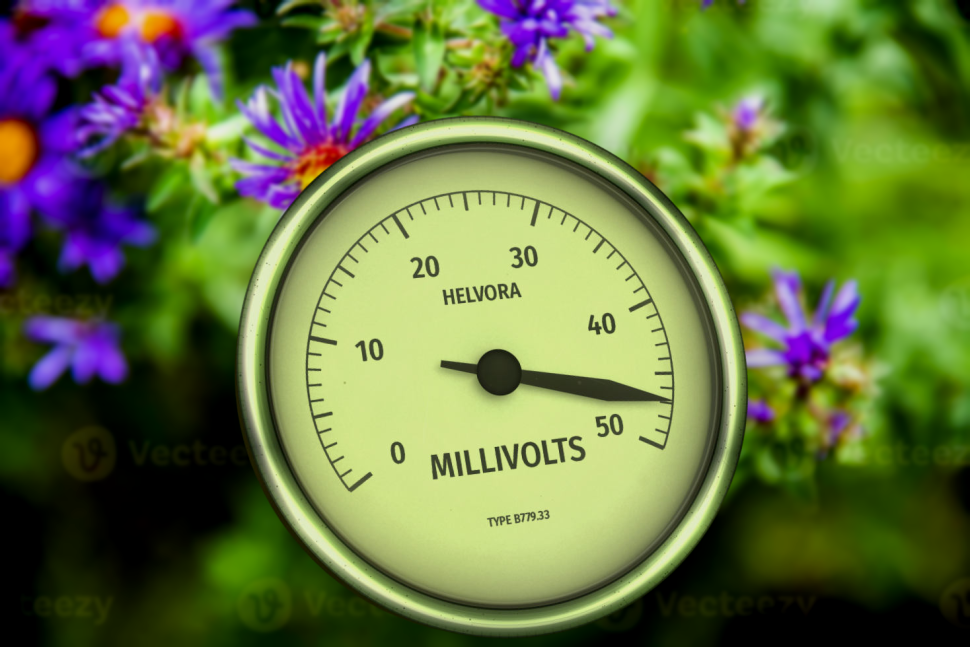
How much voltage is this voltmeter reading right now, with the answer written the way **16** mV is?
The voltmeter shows **47** mV
